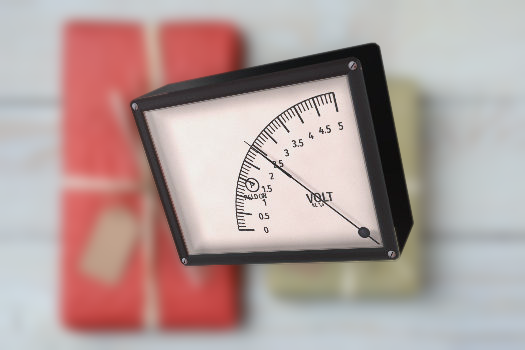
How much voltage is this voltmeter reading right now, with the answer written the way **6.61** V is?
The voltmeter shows **2.5** V
